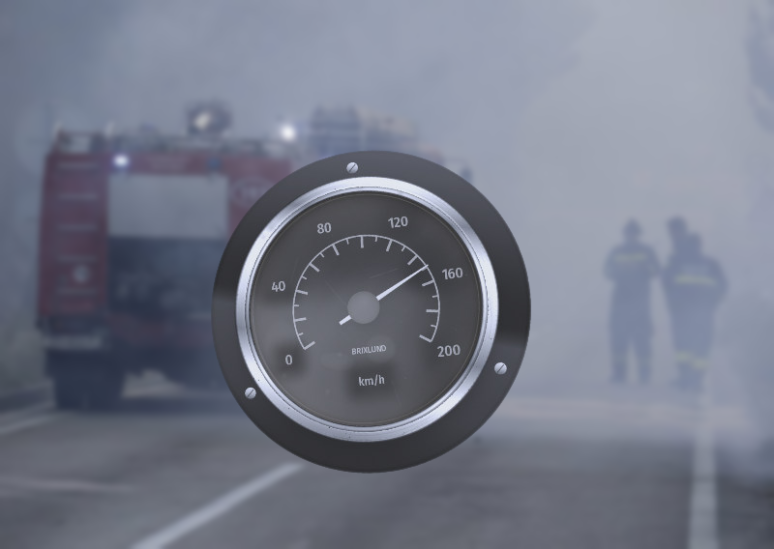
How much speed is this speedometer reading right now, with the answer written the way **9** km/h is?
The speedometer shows **150** km/h
